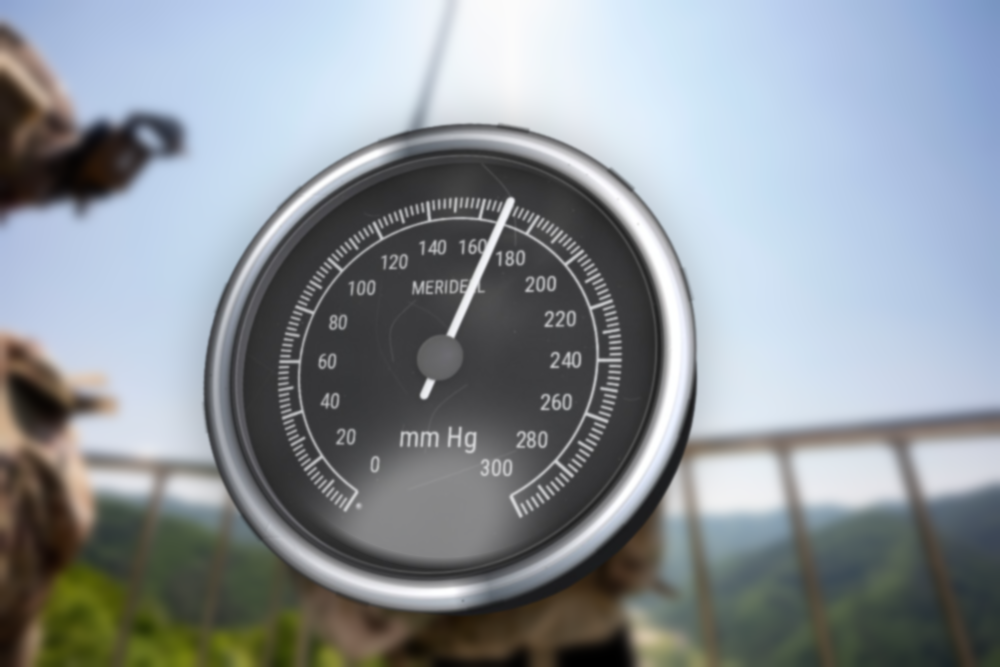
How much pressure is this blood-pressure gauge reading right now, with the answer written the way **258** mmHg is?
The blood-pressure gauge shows **170** mmHg
